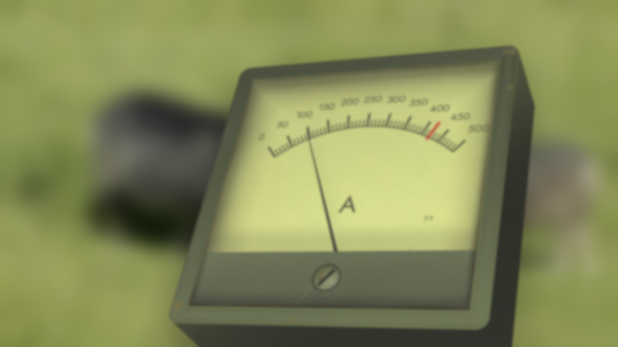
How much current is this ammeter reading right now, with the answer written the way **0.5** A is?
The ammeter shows **100** A
